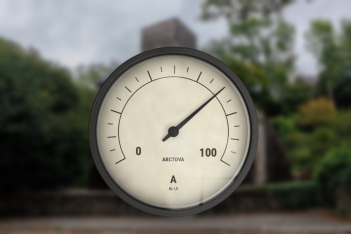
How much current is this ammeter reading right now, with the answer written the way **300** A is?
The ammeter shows **70** A
